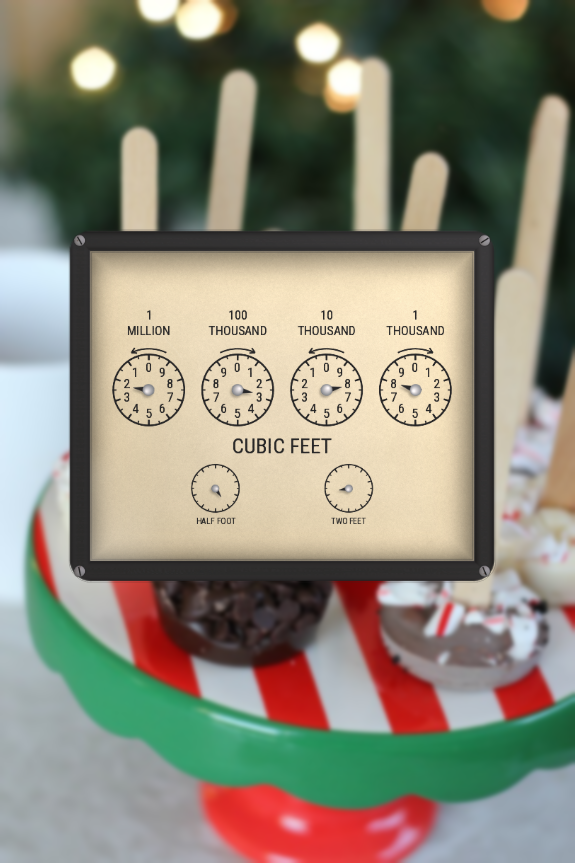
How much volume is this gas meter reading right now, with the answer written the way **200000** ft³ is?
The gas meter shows **227800** ft³
